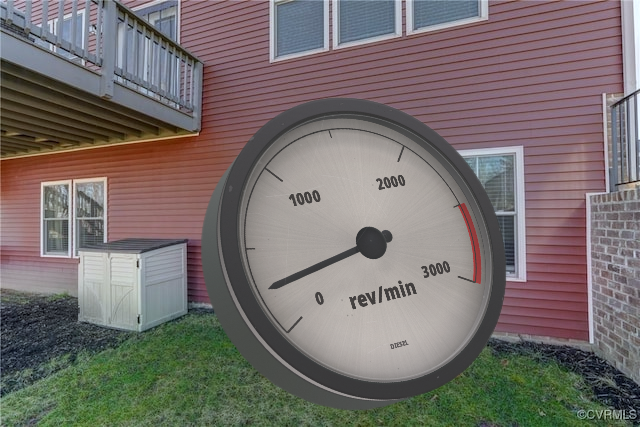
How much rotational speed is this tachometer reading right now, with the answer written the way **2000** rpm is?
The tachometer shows **250** rpm
